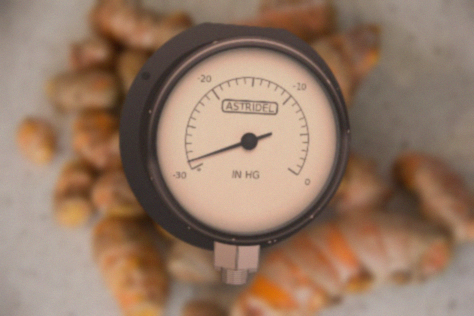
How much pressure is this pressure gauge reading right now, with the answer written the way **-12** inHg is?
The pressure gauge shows **-29** inHg
